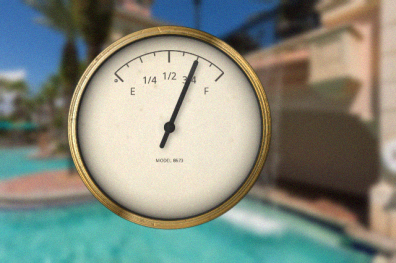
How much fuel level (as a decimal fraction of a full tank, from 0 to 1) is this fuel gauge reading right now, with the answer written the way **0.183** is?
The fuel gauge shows **0.75**
